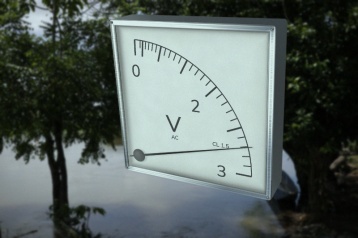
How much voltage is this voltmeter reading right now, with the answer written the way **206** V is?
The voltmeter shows **2.7** V
